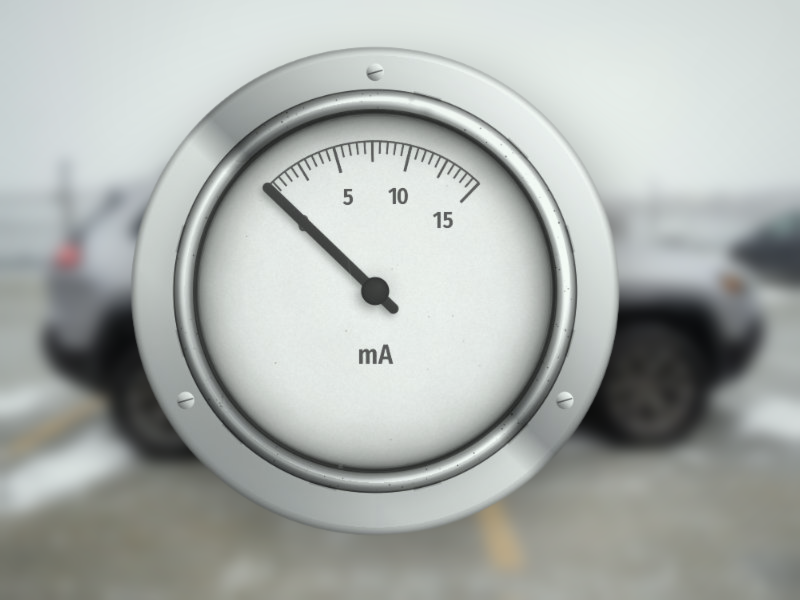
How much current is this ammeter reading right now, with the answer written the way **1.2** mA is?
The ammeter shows **0** mA
